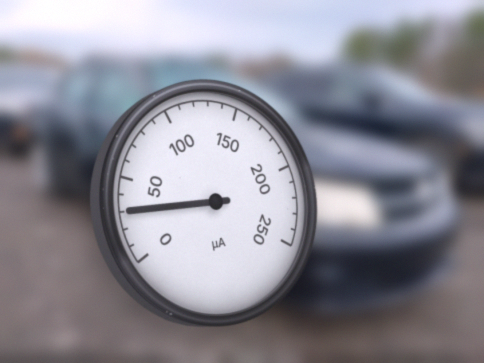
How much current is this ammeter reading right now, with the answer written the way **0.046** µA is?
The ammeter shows **30** µA
